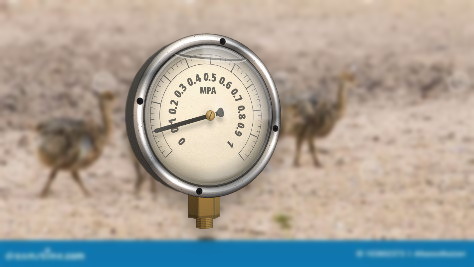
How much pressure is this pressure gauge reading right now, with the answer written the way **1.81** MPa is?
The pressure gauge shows **0.1** MPa
